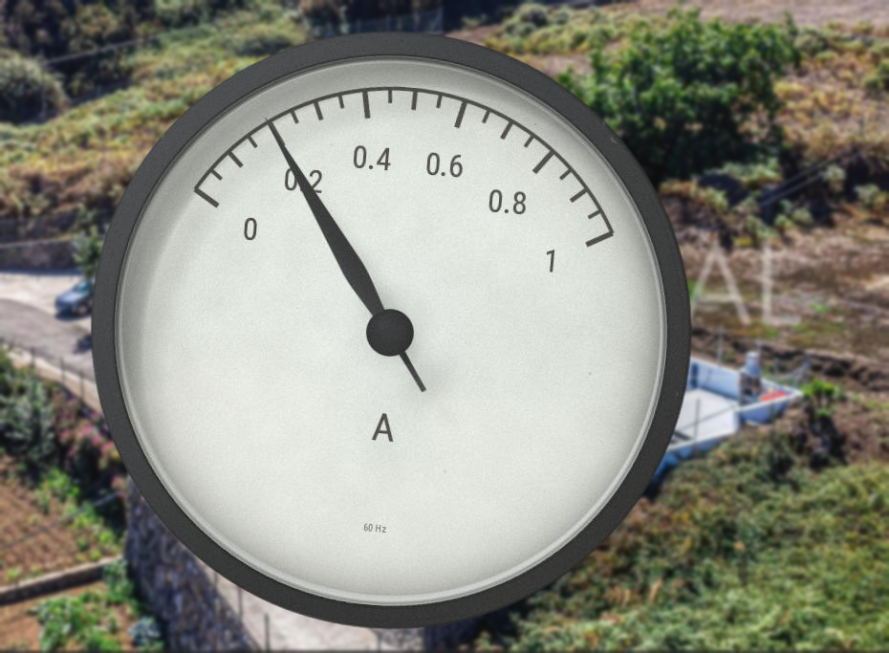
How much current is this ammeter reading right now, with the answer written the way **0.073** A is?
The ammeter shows **0.2** A
